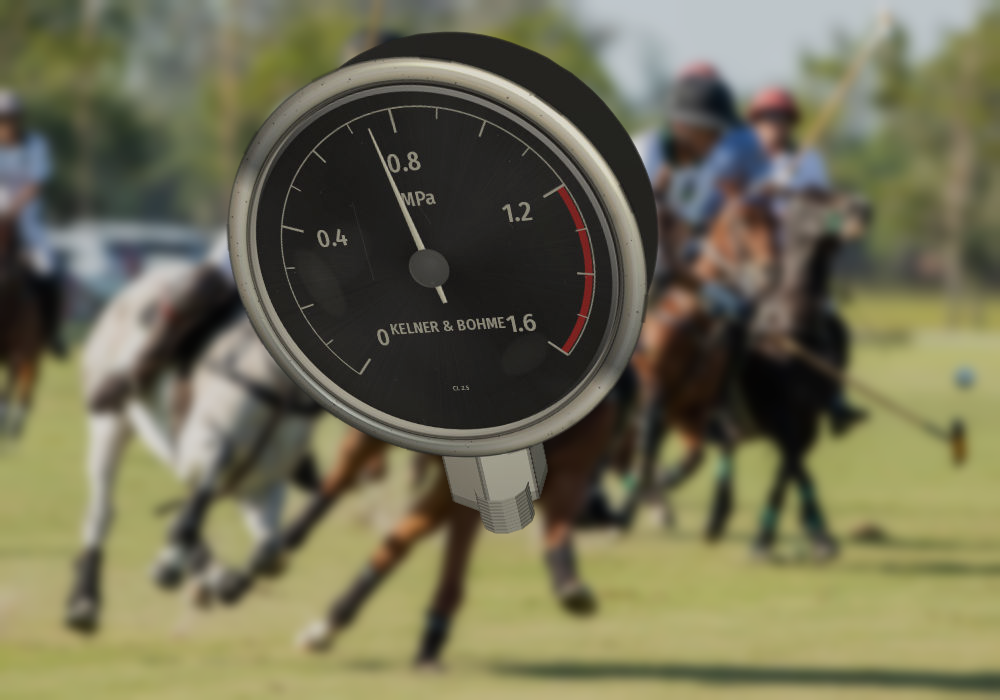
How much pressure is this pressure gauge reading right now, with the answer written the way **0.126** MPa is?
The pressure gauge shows **0.75** MPa
